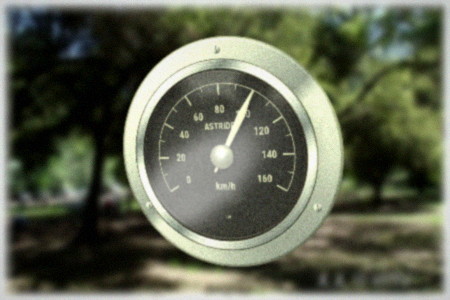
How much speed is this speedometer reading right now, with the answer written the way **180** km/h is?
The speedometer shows **100** km/h
